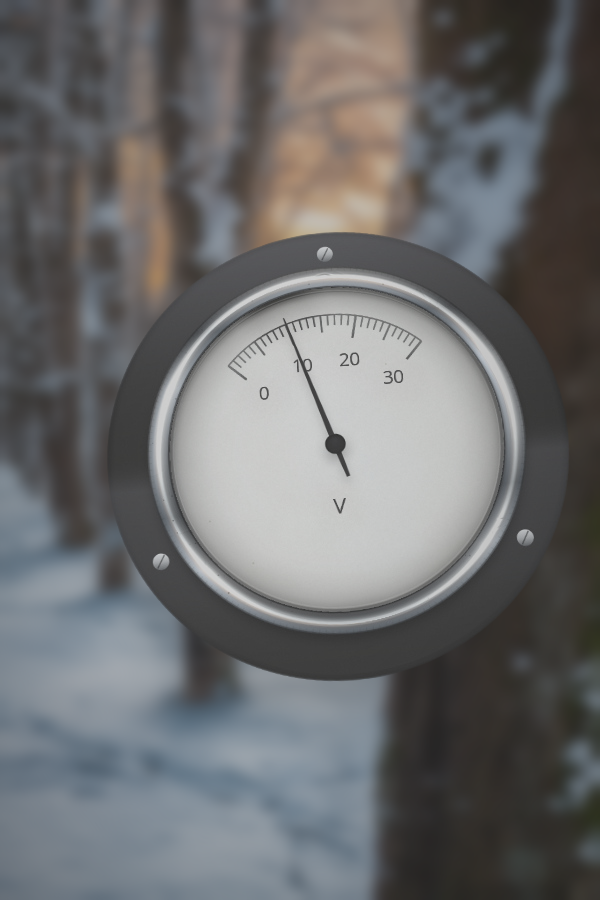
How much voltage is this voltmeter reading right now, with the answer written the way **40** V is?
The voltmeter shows **10** V
